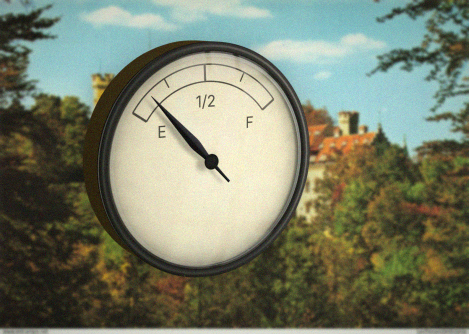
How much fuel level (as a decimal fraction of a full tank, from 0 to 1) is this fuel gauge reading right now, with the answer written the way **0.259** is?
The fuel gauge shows **0.125**
